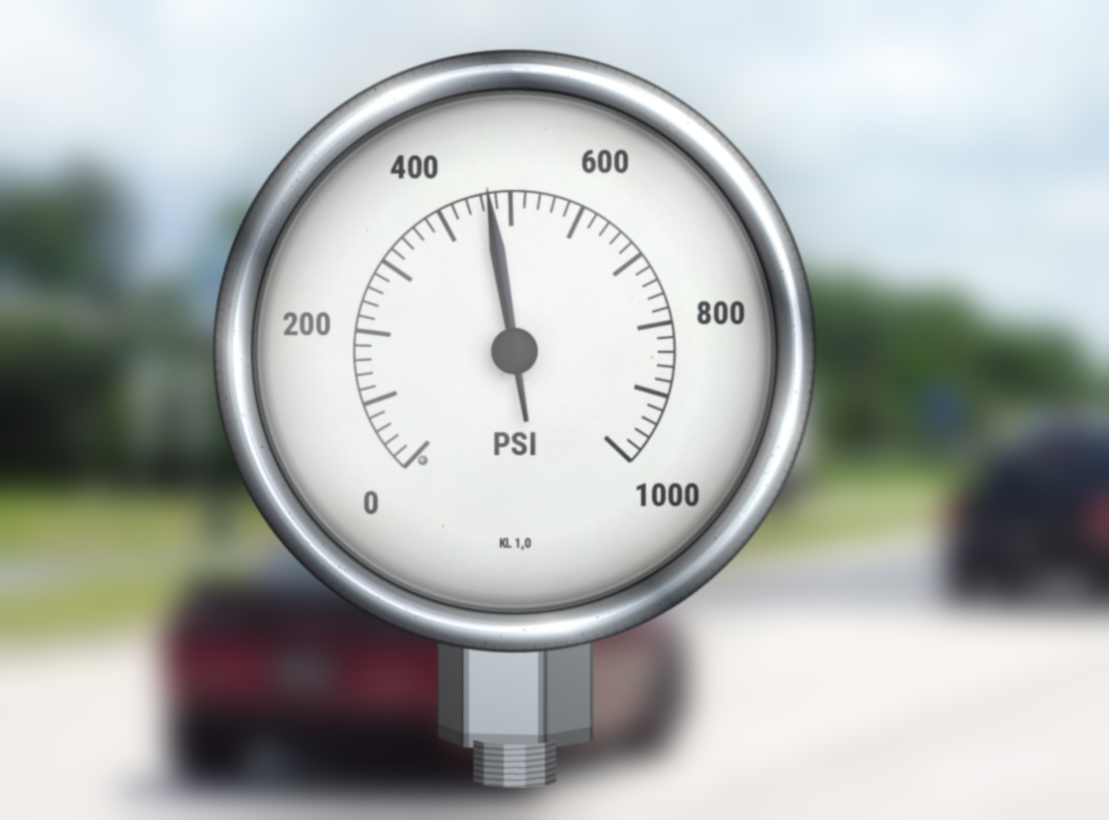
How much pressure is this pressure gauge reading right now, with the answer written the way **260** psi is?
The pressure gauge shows **470** psi
